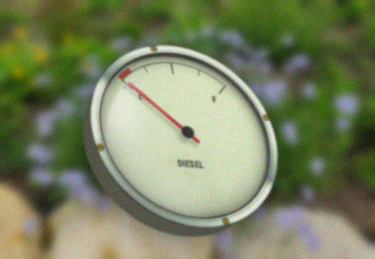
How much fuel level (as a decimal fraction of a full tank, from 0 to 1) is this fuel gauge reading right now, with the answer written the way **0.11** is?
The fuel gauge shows **0**
